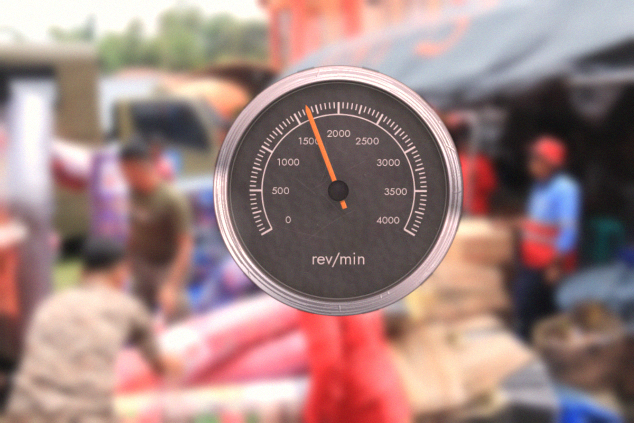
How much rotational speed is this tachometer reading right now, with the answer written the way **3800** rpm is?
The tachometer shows **1650** rpm
